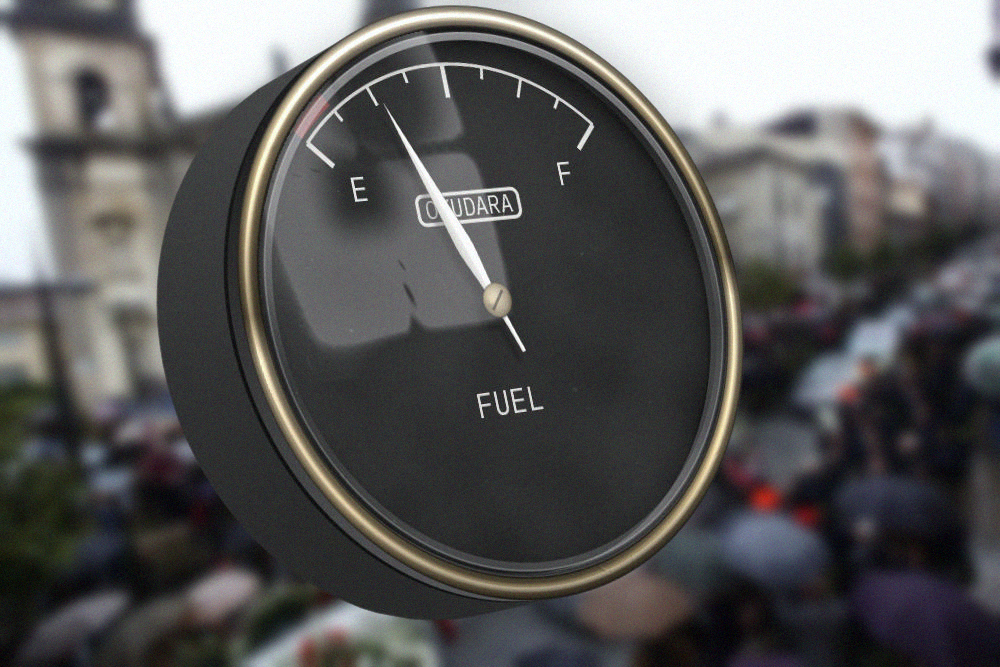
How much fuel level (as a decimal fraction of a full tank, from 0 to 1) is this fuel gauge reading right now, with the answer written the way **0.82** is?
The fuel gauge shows **0.25**
